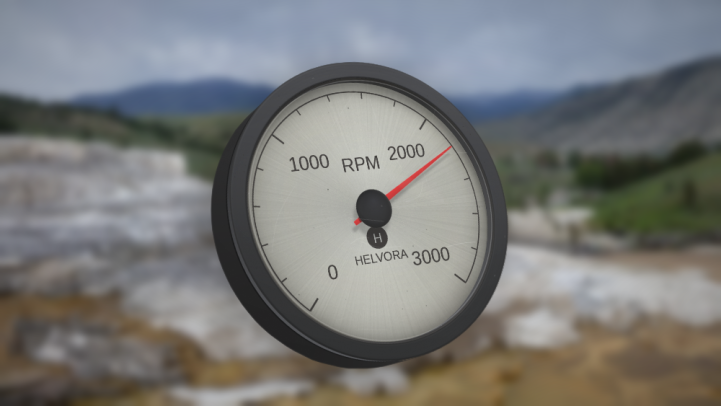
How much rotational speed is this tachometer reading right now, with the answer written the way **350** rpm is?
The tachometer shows **2200** rpm
